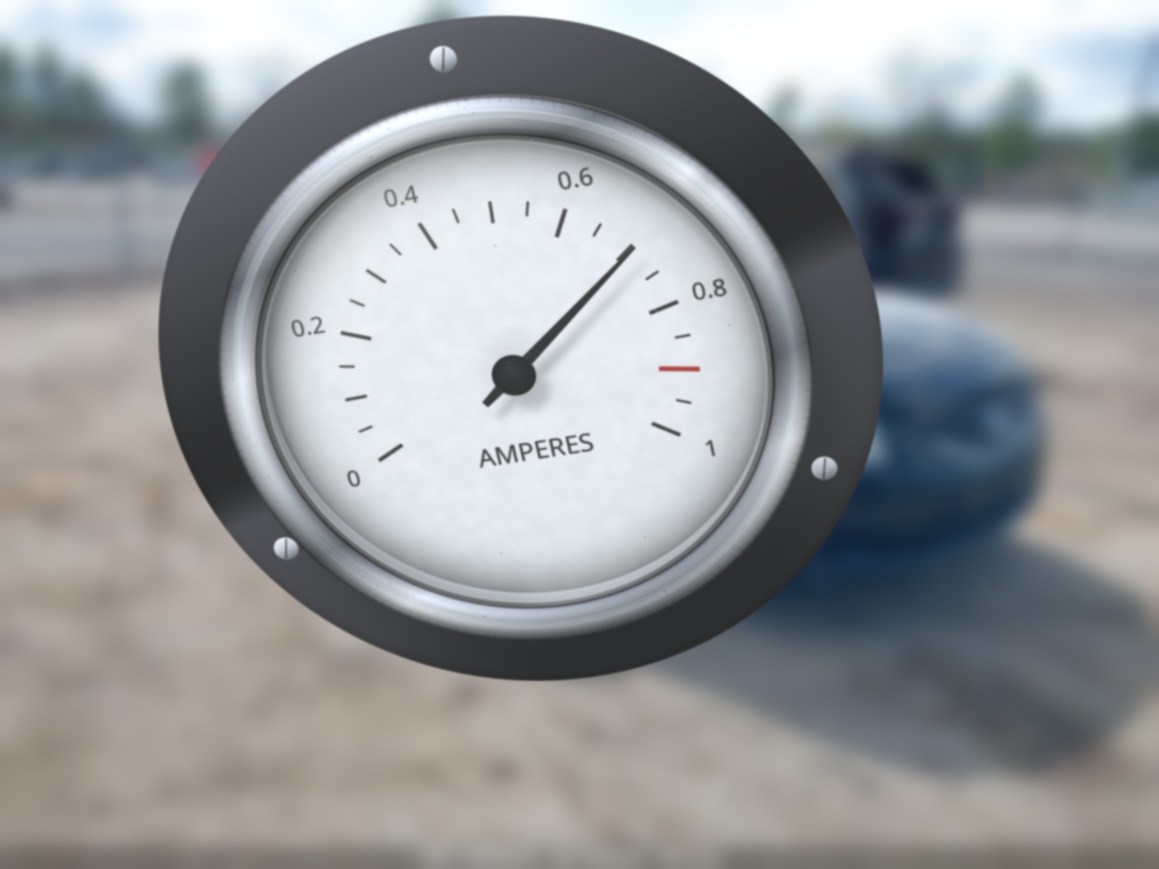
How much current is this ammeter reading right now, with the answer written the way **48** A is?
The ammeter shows **0.7** A
